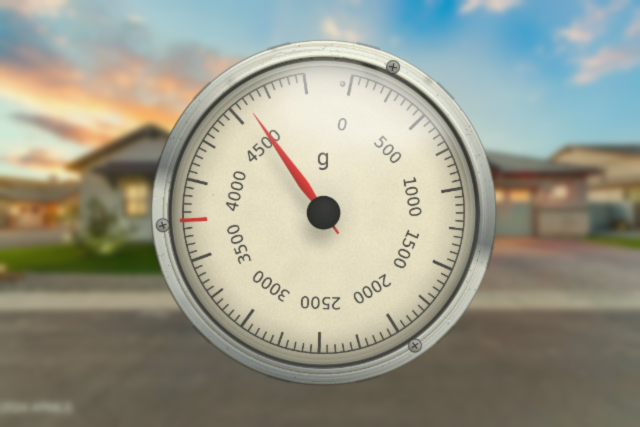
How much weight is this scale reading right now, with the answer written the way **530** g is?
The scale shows **4600** g
